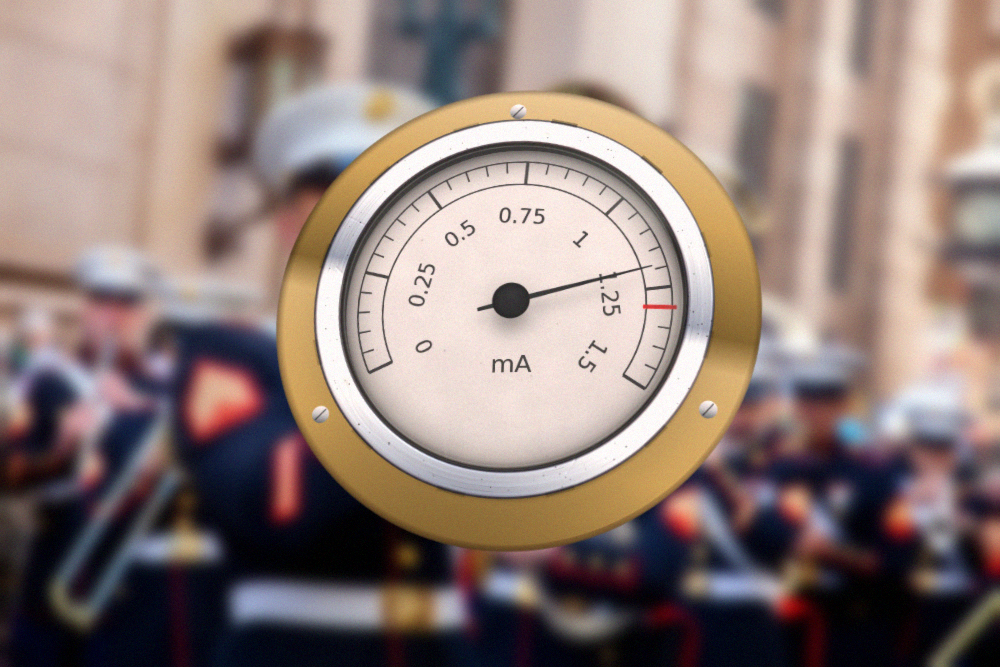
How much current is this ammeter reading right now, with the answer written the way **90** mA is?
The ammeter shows **1.2** mA
